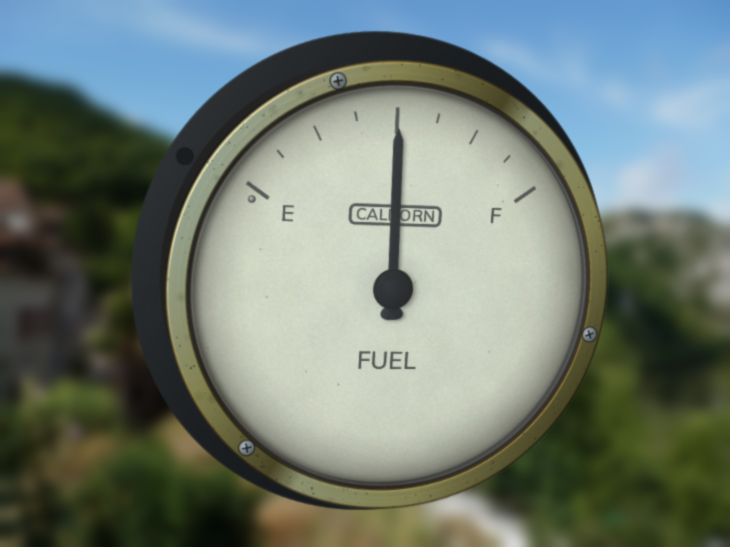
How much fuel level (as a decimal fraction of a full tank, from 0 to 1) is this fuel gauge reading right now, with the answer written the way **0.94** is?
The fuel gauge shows **0.5**
